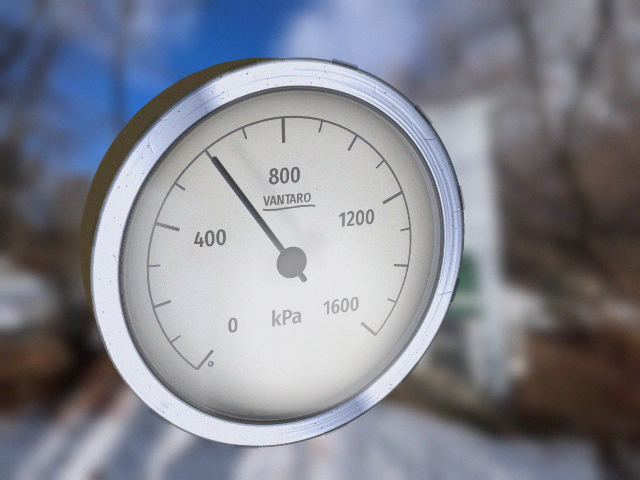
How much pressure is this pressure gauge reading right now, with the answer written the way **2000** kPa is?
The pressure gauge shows **600** kPa
